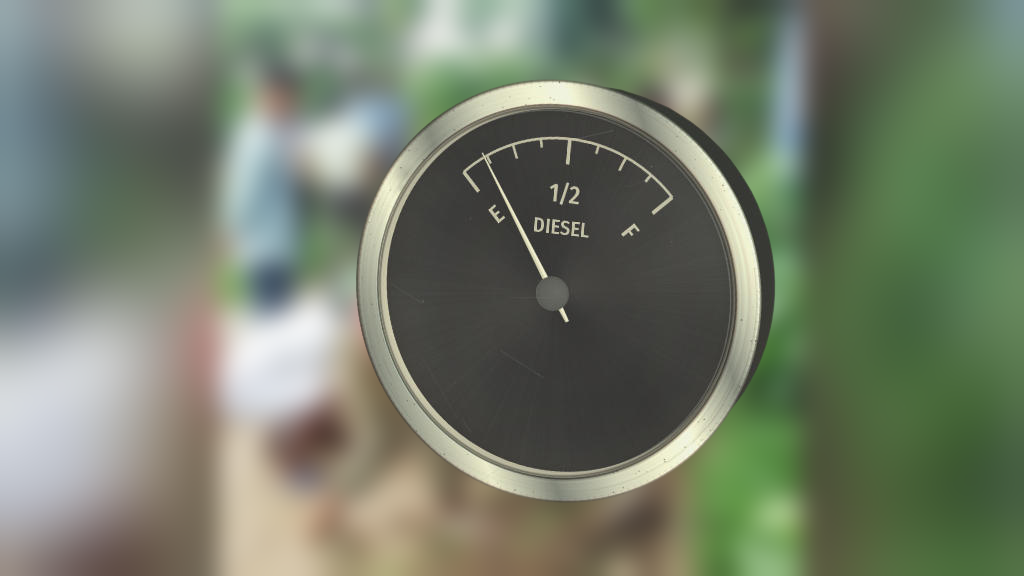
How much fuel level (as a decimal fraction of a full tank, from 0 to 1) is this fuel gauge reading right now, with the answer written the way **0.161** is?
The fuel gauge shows **0.125**
